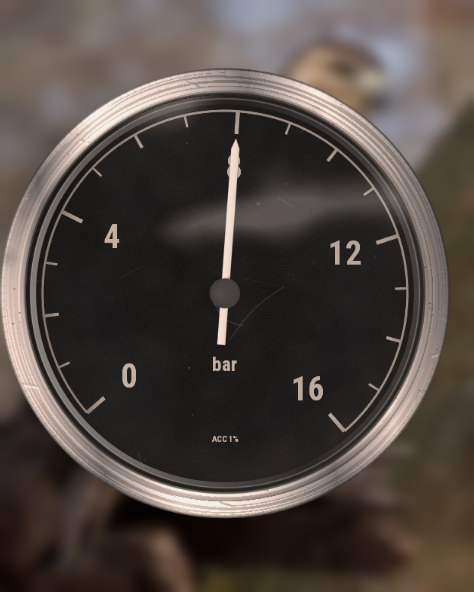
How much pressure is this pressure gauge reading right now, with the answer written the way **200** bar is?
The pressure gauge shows **8** bar
